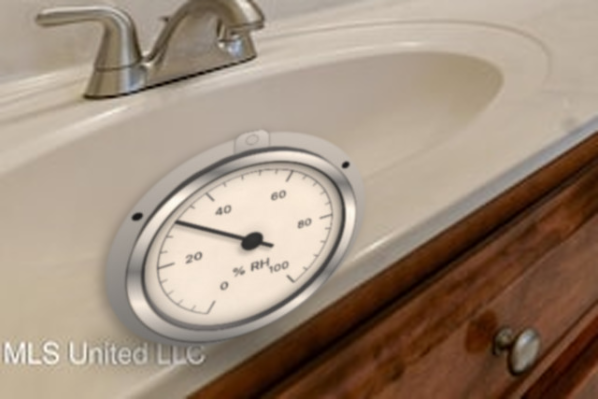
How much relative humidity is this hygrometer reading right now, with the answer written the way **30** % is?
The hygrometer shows **32** %
